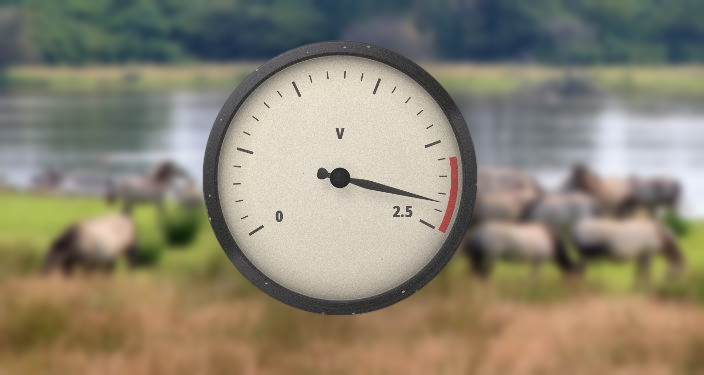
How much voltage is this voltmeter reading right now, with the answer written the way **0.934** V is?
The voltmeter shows **2.35** V
